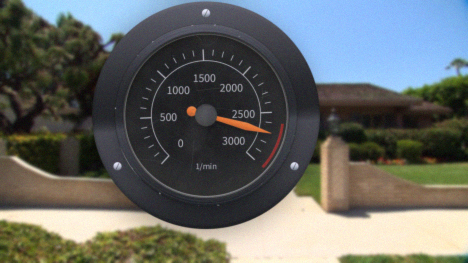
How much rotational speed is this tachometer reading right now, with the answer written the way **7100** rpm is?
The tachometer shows **2700** rpm
